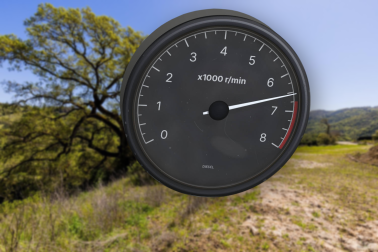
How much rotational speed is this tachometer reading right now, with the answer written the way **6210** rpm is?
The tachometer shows **6500** rpm
